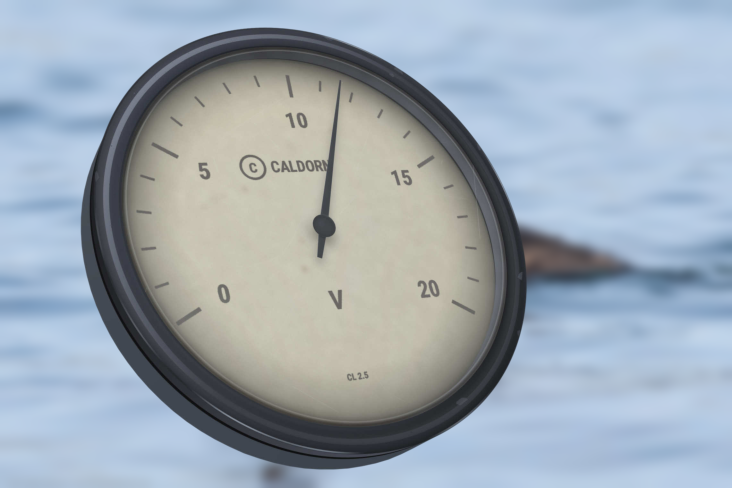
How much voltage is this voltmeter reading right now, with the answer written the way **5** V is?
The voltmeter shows **11.5** V
